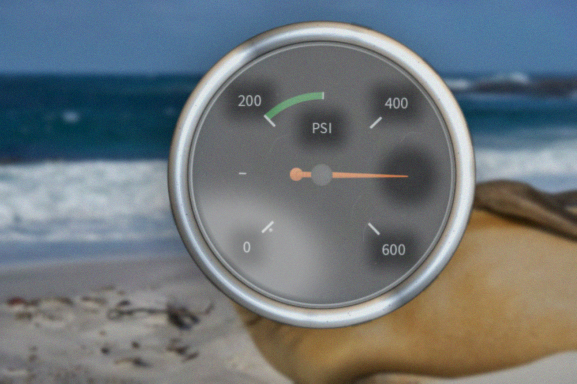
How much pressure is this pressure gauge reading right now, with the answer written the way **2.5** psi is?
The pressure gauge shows **500** psi
